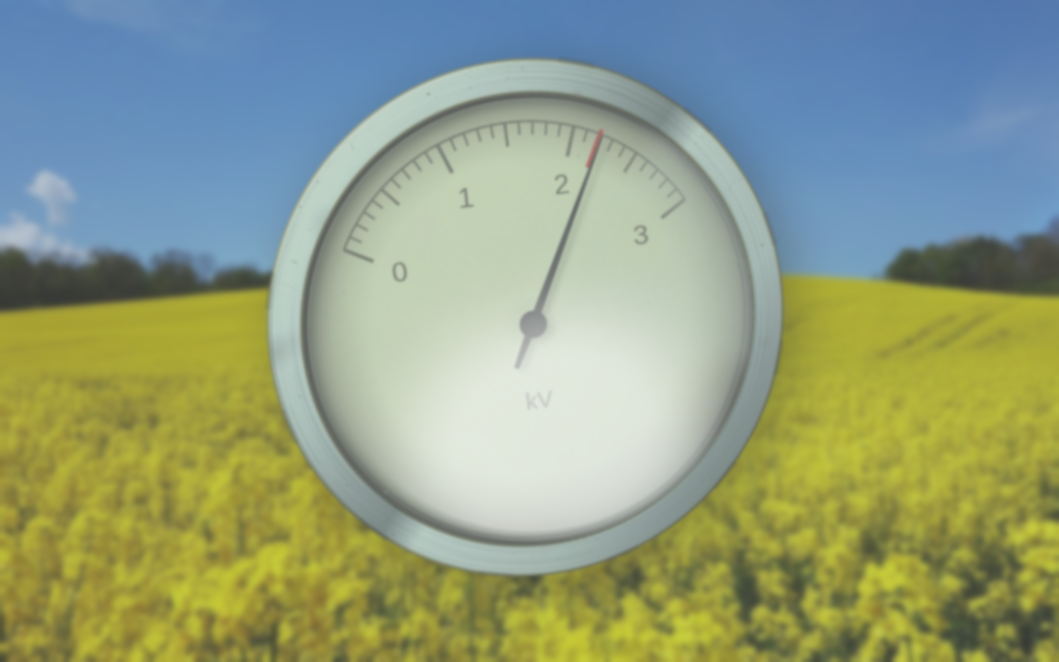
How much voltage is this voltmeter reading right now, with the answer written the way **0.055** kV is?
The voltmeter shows **2.2** kV
